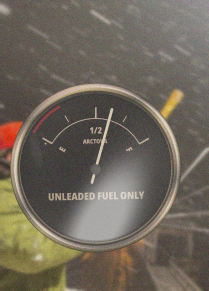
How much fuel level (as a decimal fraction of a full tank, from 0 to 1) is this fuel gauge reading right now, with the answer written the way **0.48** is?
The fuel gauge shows **0.625**
